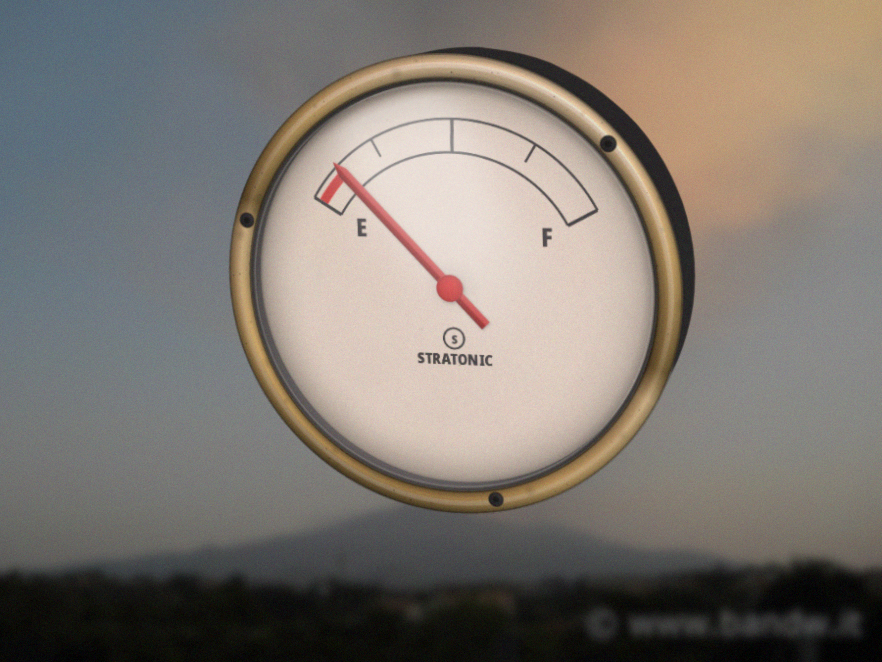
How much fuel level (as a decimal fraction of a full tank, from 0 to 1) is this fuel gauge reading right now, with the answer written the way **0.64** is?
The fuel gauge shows **0.125**
